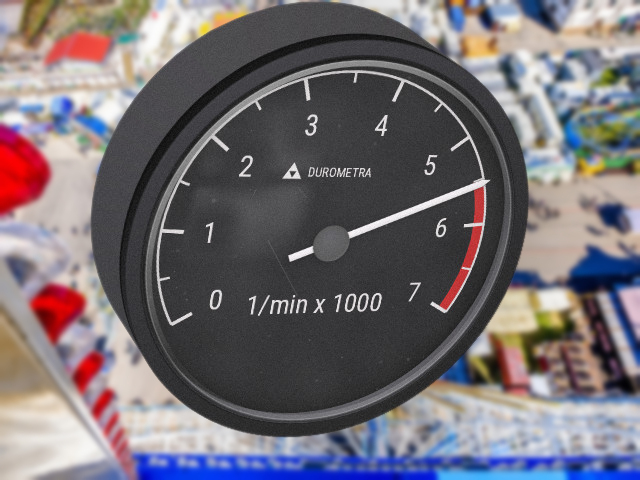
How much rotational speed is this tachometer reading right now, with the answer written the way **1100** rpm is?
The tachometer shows **5500** rpm
